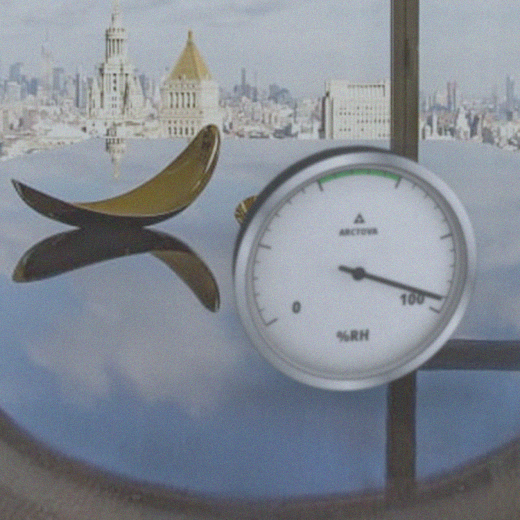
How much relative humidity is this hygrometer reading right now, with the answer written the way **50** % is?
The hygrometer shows **96** %
